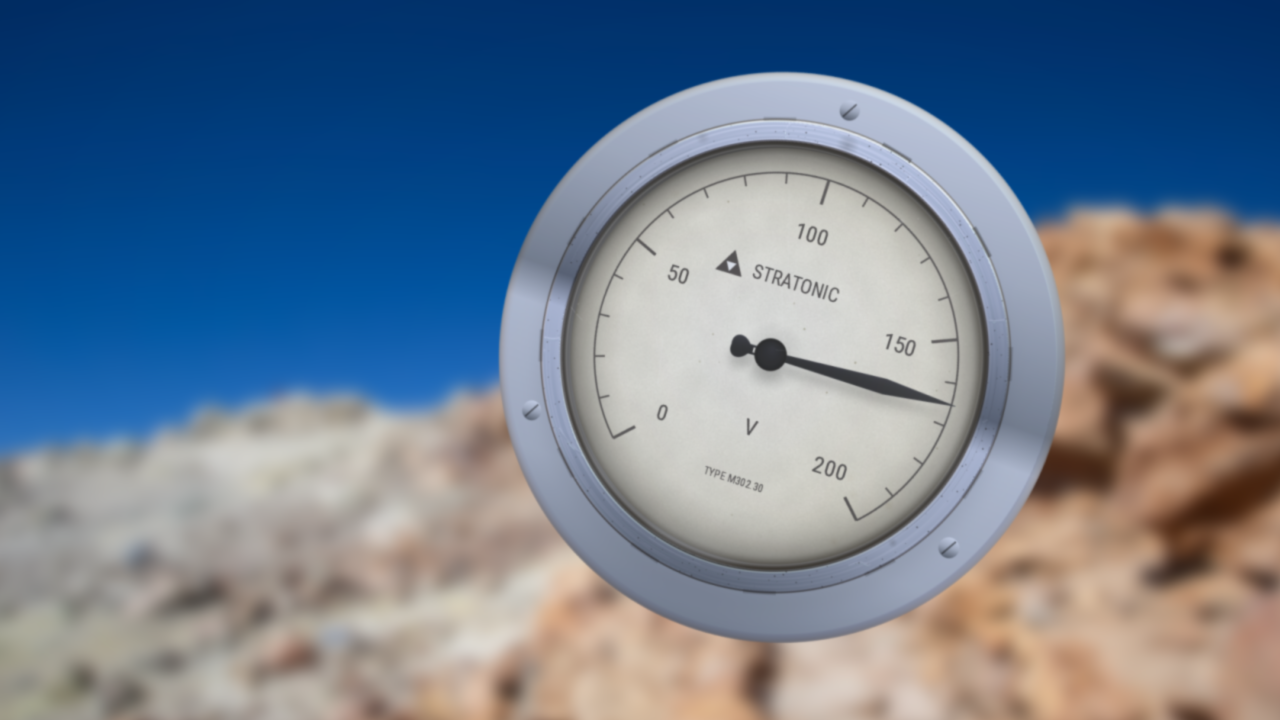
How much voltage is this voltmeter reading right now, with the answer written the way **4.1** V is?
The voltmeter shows **165** V
